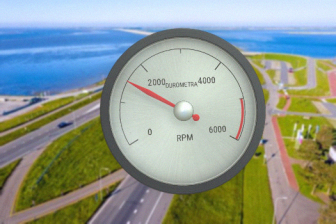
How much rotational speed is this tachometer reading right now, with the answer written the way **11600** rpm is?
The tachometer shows **1500** rpm
